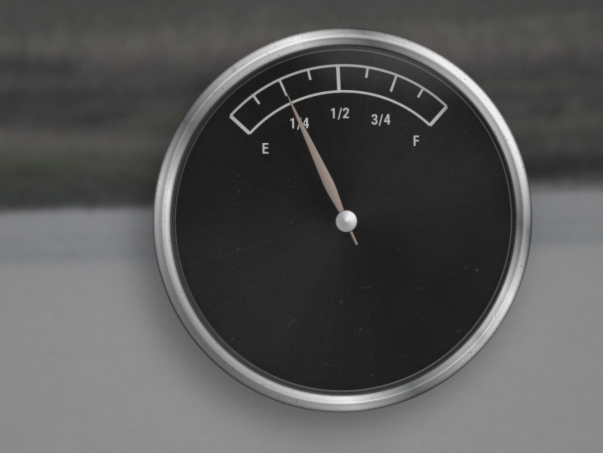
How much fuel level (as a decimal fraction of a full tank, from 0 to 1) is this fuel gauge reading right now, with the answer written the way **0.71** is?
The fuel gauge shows **0.25**
